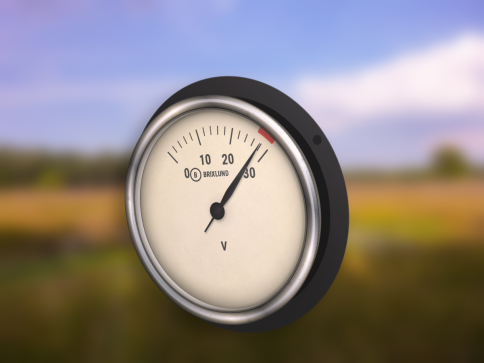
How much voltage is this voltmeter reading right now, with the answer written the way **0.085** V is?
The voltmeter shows **28** V
